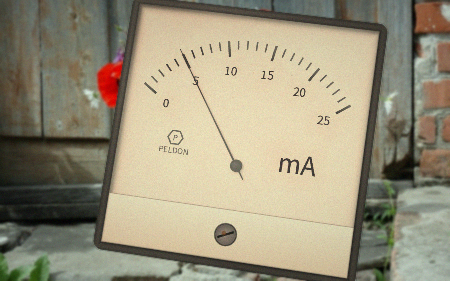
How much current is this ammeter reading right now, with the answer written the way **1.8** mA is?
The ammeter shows **5** mA
